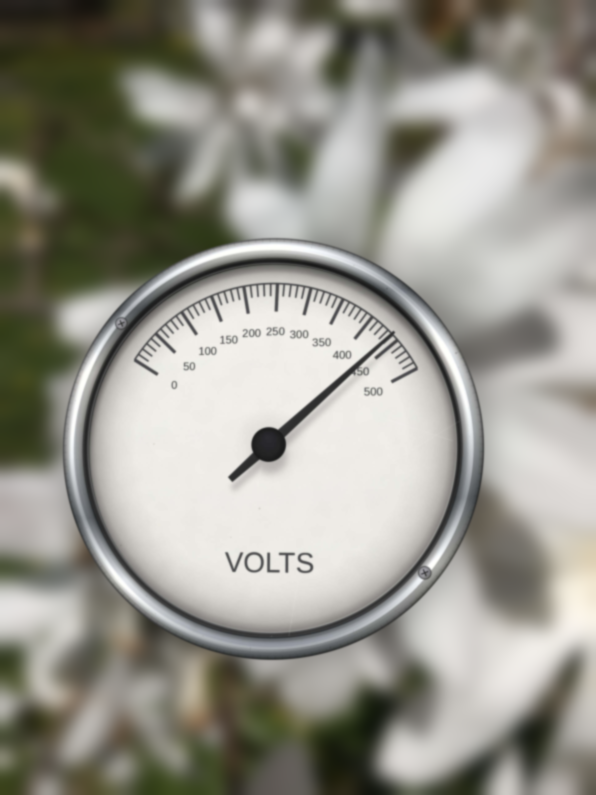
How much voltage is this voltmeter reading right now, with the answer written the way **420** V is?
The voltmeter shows **440** V
